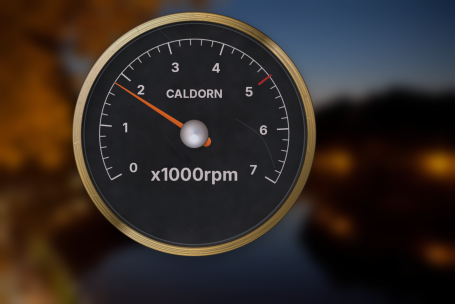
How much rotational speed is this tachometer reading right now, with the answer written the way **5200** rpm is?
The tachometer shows **1800** rpm
